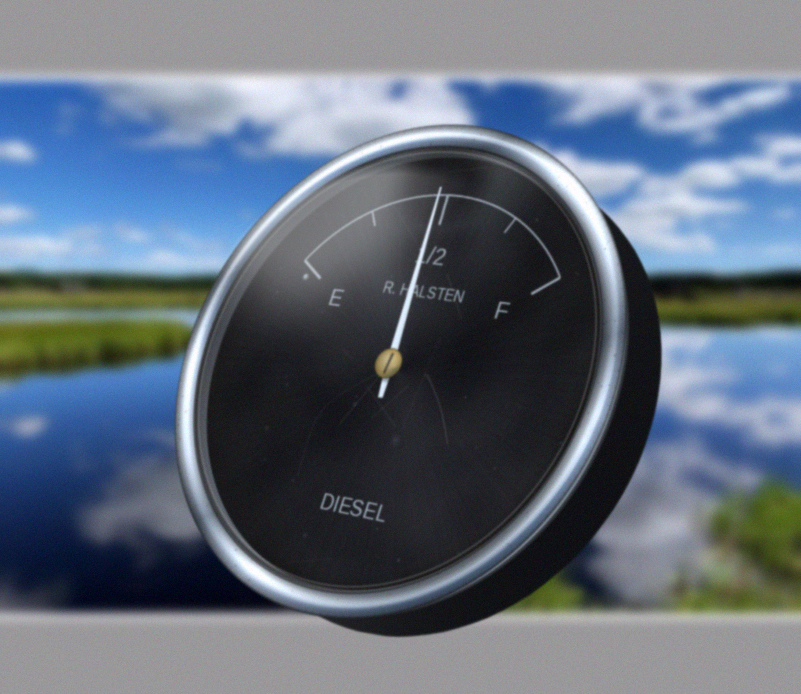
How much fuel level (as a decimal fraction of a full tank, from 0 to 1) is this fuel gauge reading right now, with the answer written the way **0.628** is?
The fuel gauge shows **0.5**
